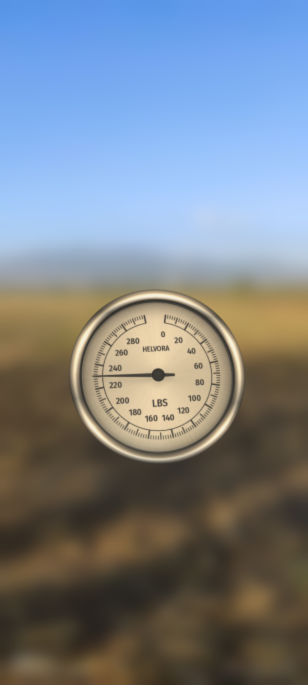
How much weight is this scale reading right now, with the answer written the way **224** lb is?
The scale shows **230** lb
